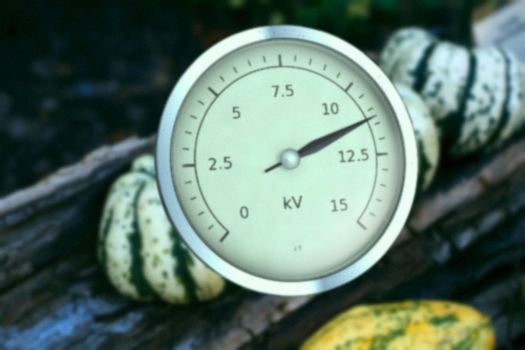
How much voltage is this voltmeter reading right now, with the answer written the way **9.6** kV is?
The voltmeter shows **11.25** kV
